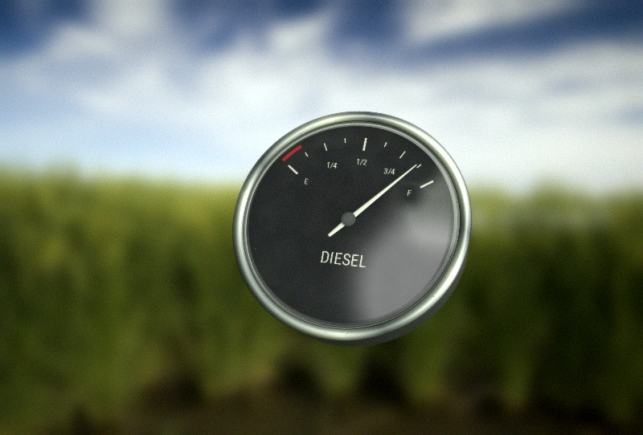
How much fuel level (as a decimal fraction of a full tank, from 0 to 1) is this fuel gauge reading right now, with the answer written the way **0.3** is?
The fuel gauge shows **0.875**
